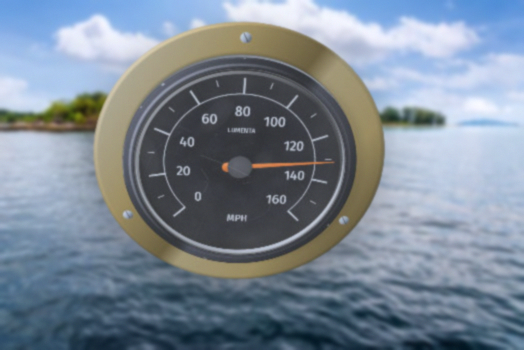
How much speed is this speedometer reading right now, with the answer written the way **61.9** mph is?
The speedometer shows **130** mph
